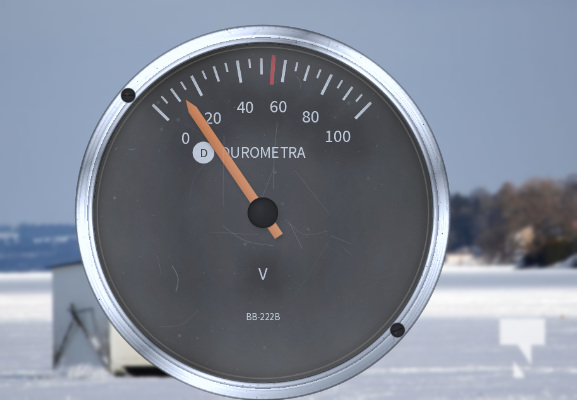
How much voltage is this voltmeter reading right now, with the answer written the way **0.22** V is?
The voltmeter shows **12.5** V
